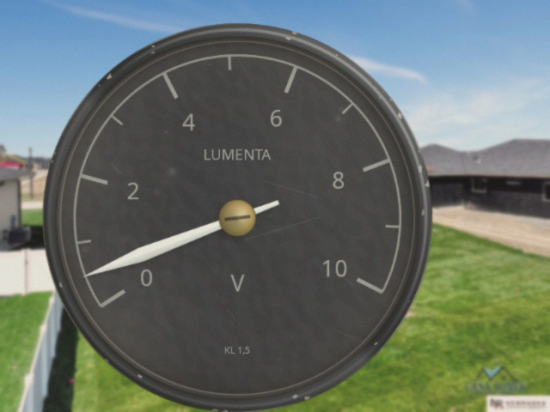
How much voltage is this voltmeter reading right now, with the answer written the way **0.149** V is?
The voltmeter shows **0.5** V
